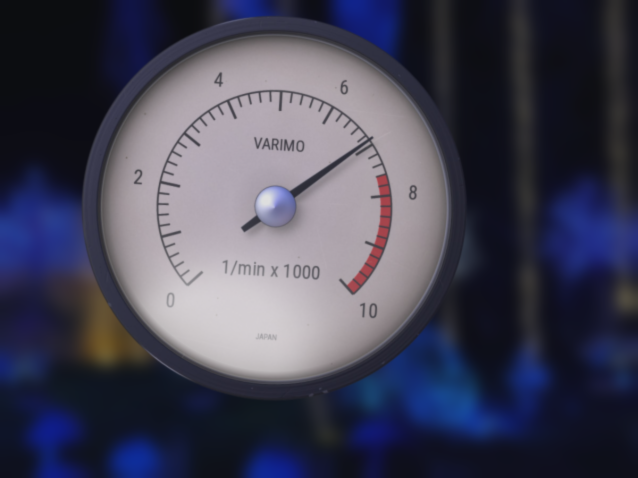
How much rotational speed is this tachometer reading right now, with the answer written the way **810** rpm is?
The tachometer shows **6900** rpm
